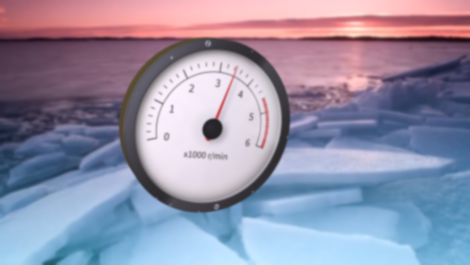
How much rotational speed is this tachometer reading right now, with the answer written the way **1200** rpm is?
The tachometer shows **3400** rpm
